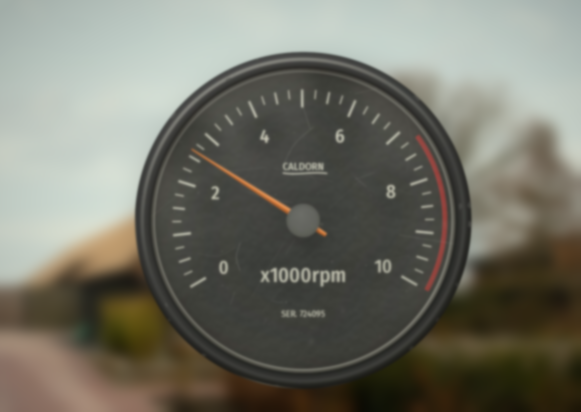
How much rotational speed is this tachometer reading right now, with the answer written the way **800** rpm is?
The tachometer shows **2625** rpm
